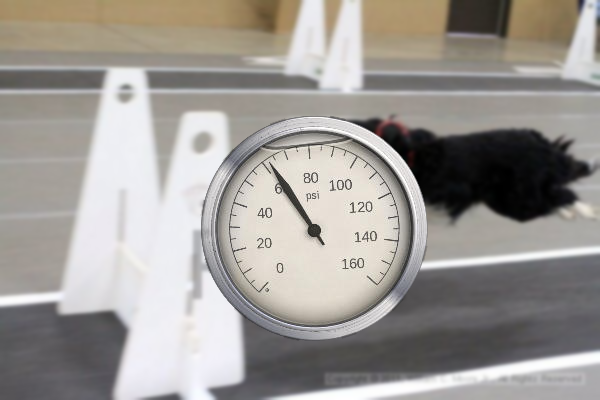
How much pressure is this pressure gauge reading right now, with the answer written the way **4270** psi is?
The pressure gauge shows **62.5** psi
